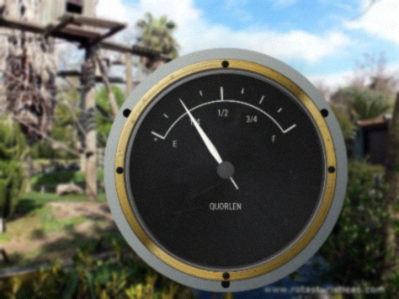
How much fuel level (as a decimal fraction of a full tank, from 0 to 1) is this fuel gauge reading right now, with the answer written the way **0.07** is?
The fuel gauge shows **0.25**
